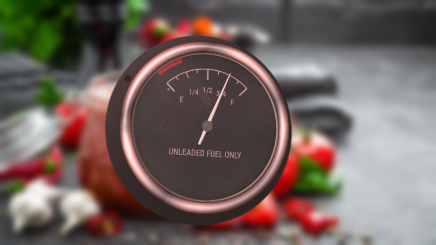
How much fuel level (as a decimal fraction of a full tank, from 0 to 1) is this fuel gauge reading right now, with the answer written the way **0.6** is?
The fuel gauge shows **0.75**
